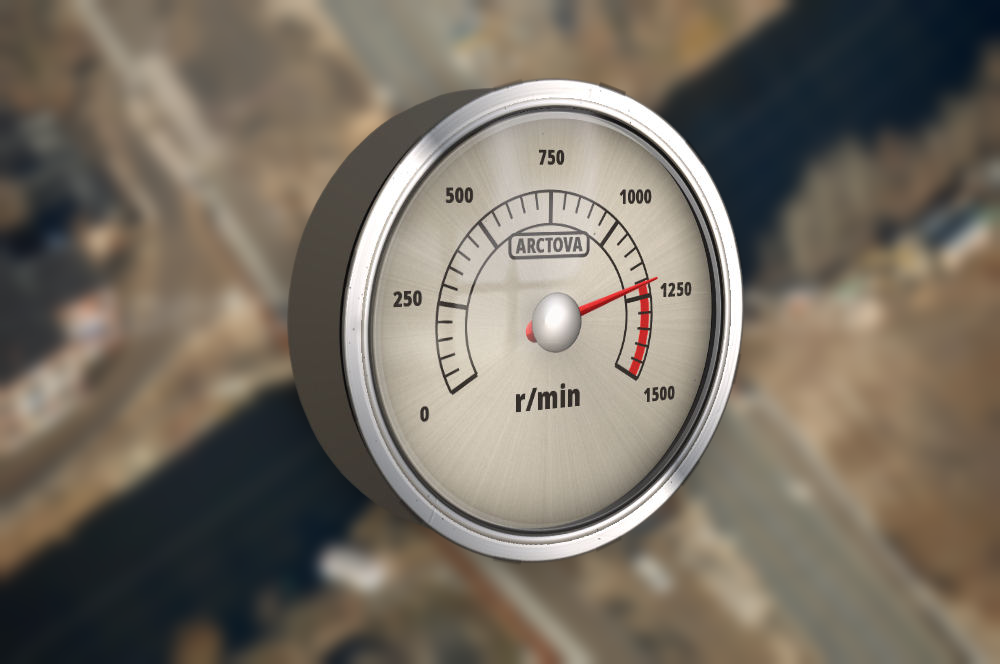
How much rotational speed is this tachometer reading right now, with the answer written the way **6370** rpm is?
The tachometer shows **1200** rpm
